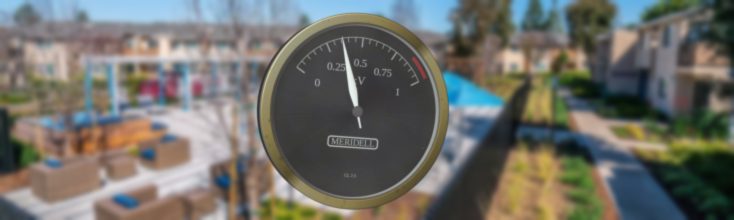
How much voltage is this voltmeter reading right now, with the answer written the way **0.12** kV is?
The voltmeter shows **0.35** kV
